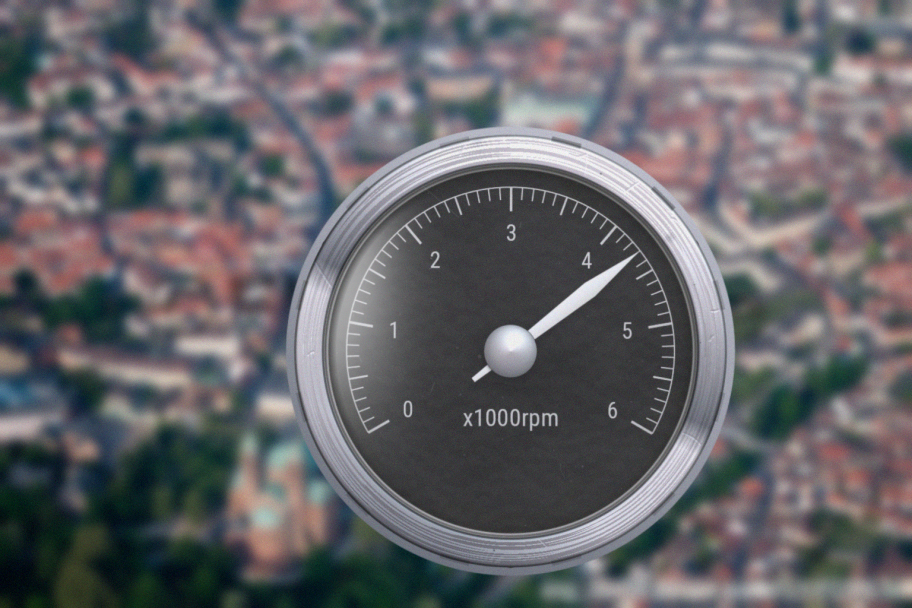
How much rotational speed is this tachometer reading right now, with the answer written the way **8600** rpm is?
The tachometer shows **4300** rpm
